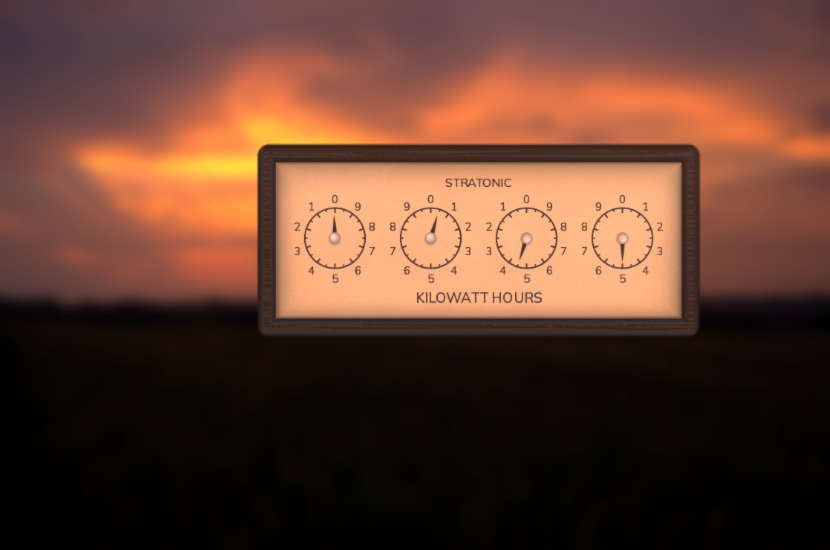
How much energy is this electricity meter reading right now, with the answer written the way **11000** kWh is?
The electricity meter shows **45** kWh
